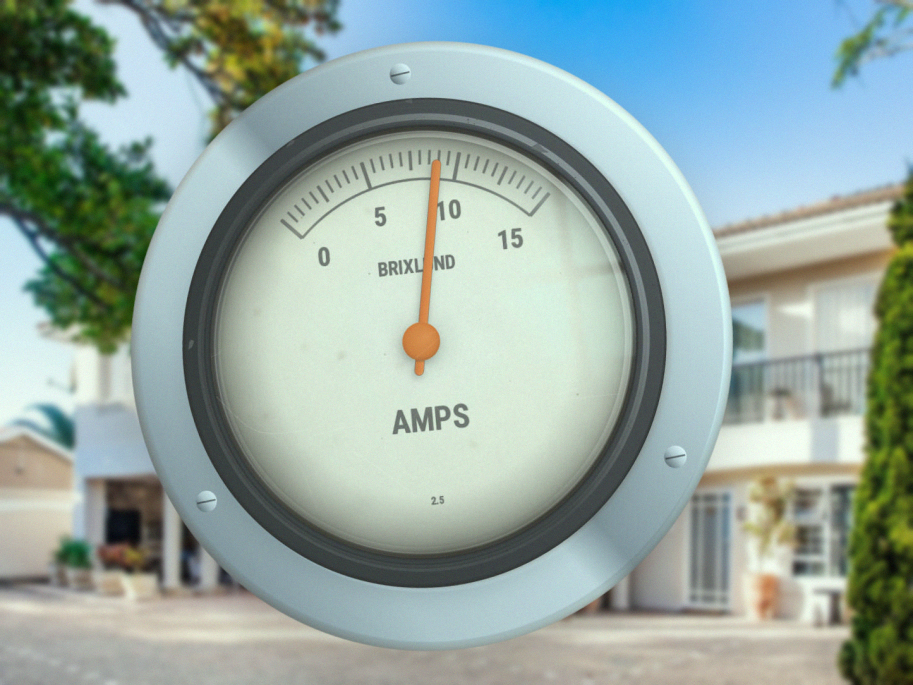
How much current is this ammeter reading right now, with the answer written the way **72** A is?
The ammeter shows **9** A
